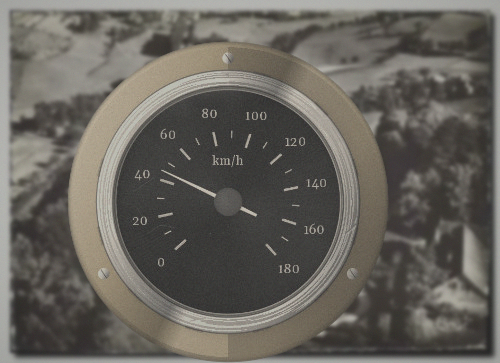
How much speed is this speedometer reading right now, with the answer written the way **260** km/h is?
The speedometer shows **45** km/h
